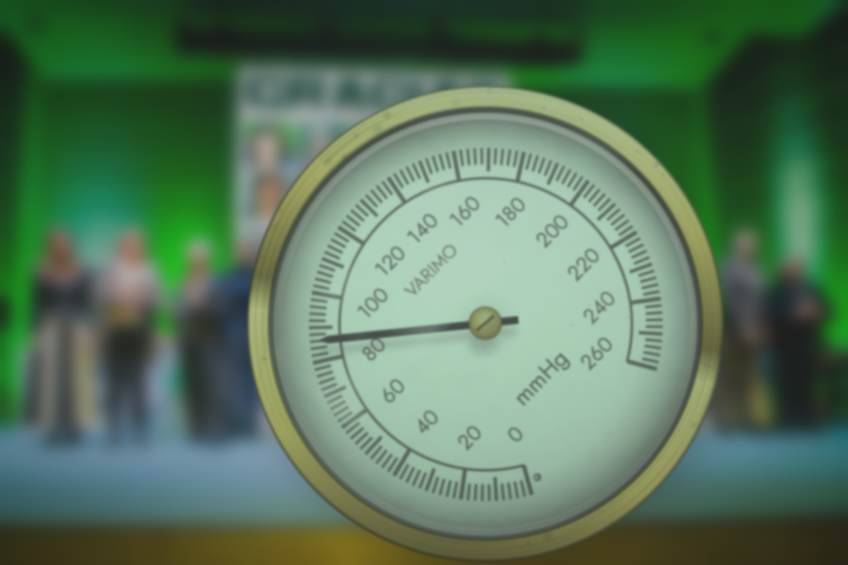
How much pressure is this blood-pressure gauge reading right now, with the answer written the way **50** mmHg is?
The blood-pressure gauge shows **86** mmHg
